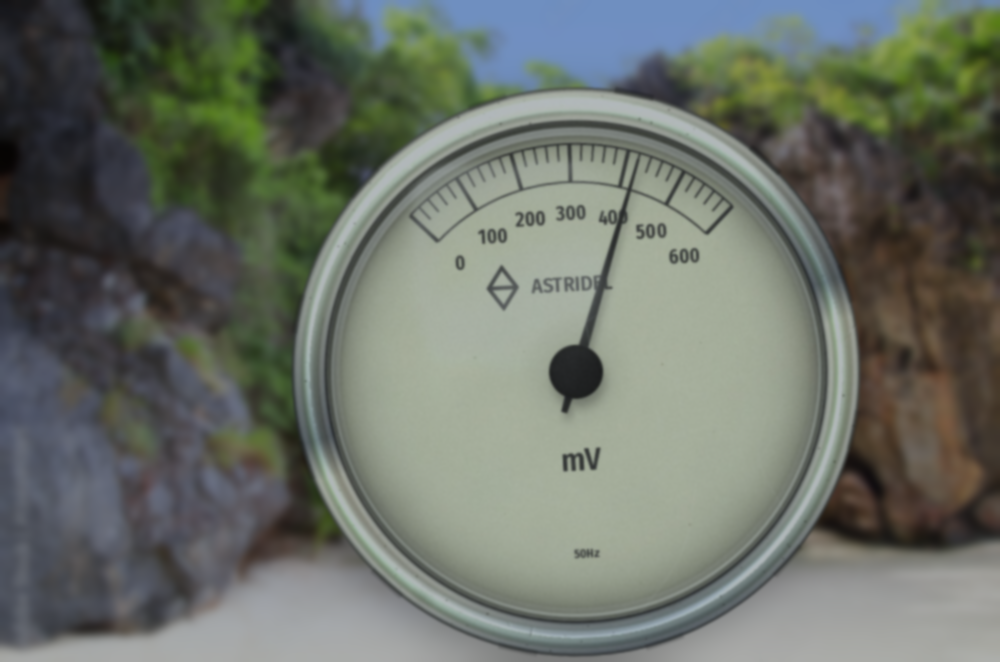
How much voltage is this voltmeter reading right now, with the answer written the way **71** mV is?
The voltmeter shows **420** mV
